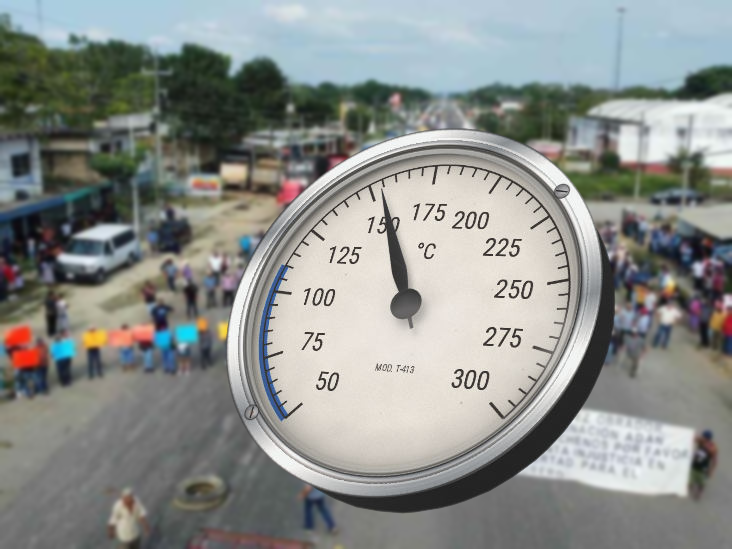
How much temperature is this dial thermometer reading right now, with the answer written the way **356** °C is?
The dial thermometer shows **155** °C
